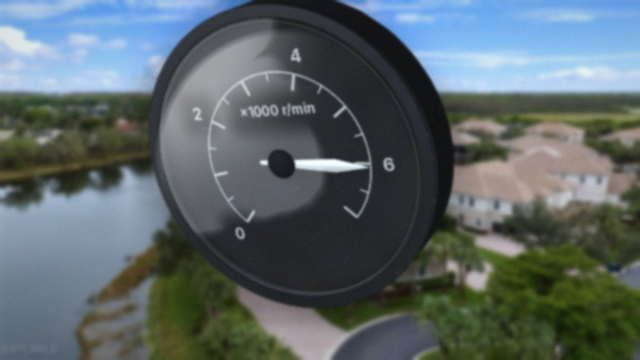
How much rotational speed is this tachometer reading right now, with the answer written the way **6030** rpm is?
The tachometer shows **6000** rpm
